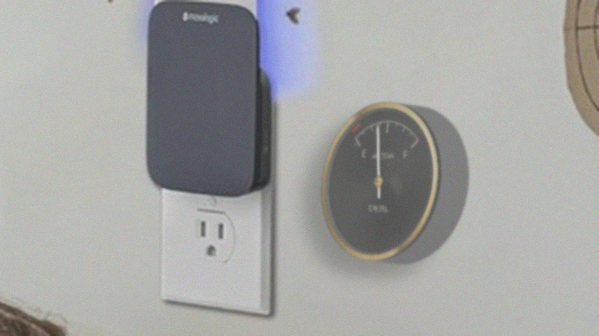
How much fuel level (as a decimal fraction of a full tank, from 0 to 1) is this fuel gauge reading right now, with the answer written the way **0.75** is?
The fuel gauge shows **0.375**
